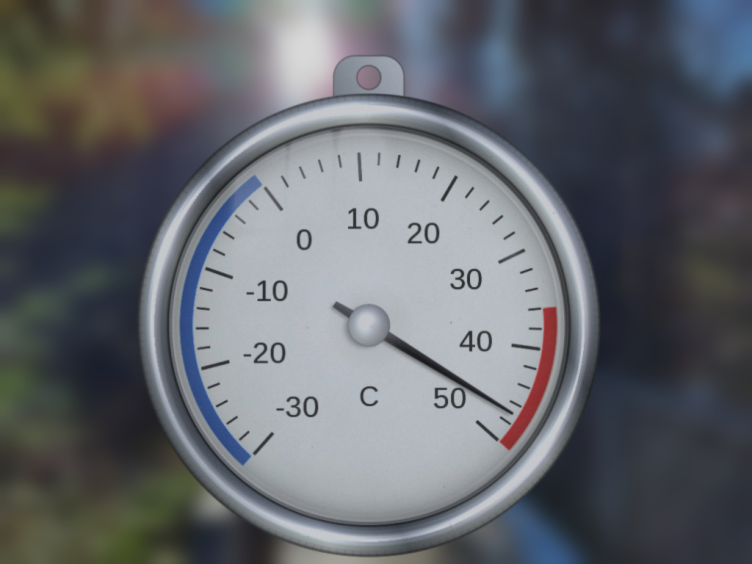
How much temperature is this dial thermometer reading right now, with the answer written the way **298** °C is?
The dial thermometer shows **47** °C
